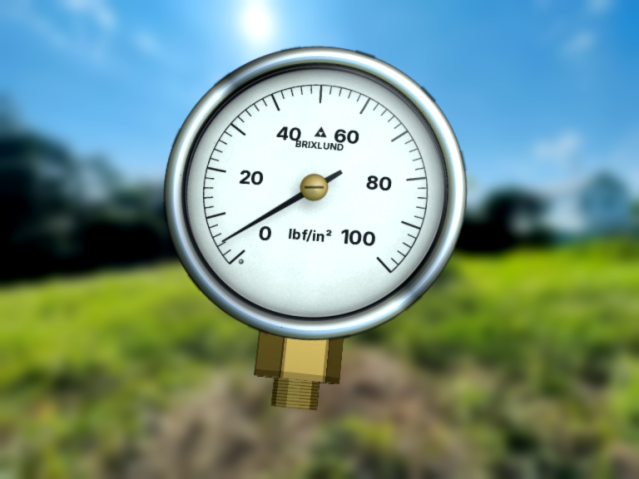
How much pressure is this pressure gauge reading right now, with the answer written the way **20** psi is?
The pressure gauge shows **4** psi
